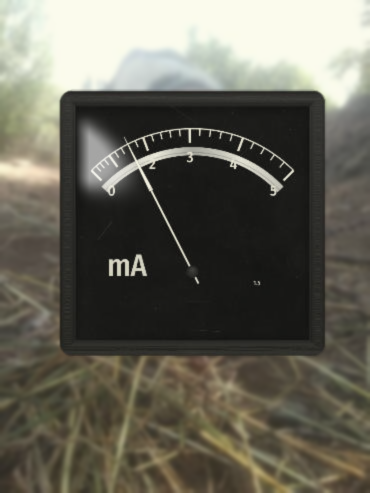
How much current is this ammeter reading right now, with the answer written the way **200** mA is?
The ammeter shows **1.6** mA
